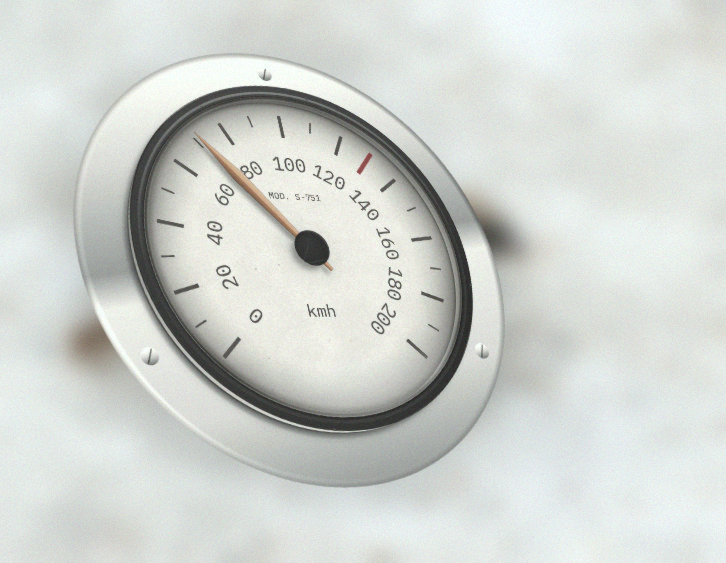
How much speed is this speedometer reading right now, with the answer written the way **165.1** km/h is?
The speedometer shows **70** km/h
